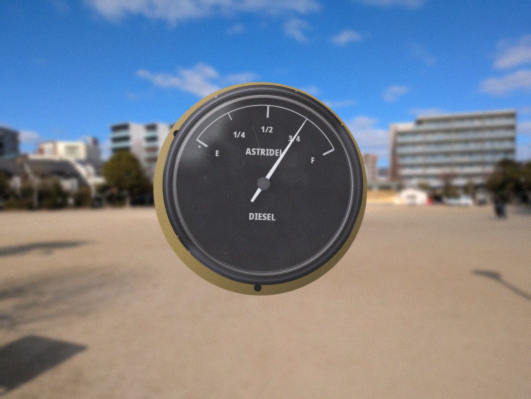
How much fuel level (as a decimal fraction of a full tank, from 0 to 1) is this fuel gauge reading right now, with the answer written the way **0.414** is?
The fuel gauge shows **0.75**
